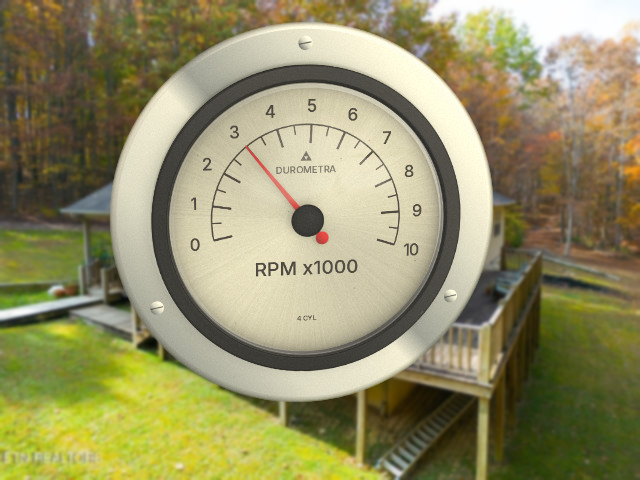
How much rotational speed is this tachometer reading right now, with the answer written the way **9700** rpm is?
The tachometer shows **3000** rpm
